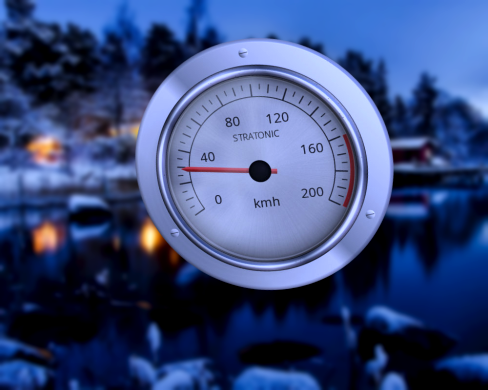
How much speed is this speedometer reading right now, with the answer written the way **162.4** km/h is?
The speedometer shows **30** km/h
